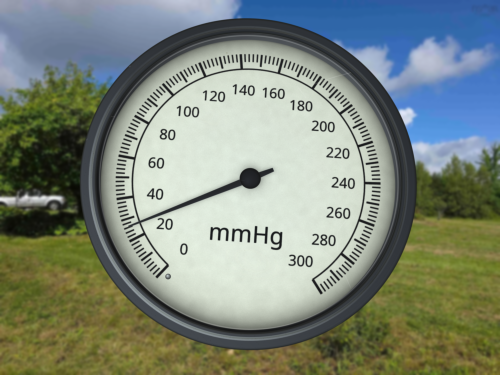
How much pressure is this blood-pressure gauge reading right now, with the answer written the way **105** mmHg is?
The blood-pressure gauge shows **26** mmHg
